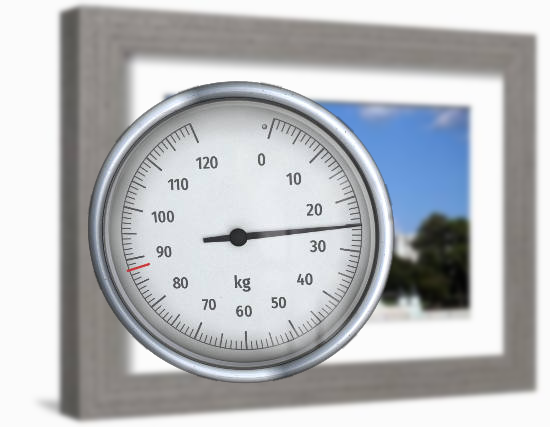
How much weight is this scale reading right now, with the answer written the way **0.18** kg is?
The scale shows **25** kg
